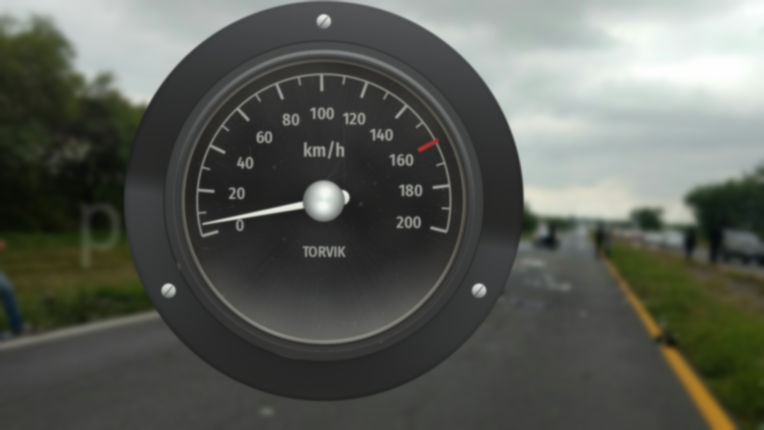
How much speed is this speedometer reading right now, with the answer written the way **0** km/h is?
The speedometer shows **5** km/h
